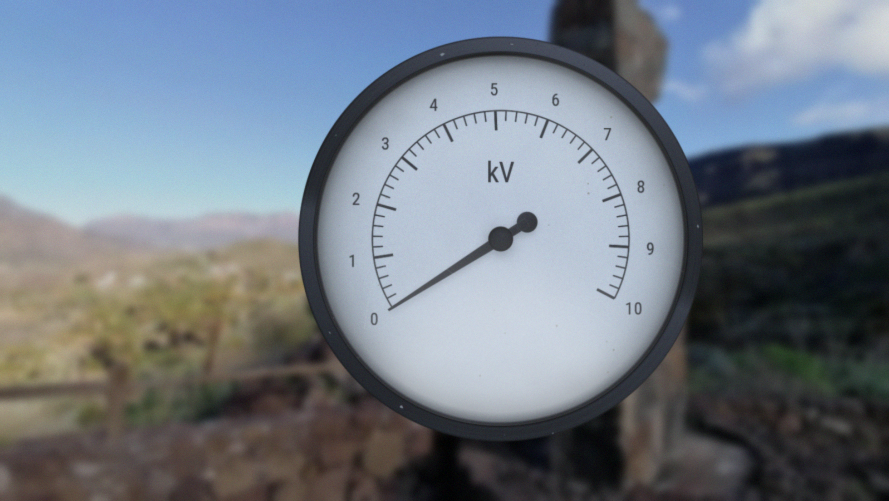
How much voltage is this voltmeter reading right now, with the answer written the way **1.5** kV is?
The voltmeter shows **0** kV
